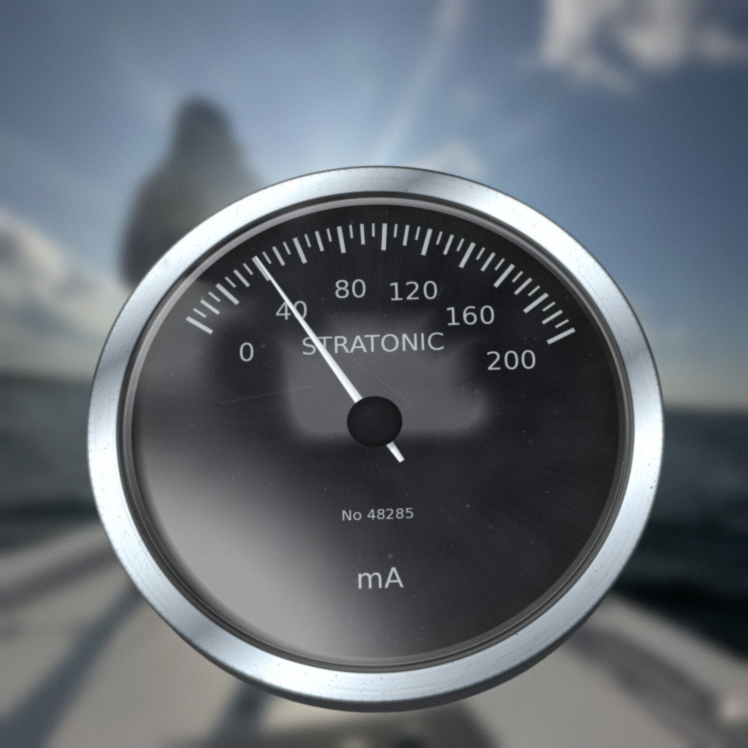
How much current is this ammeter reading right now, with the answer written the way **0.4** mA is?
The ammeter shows **40** mA
